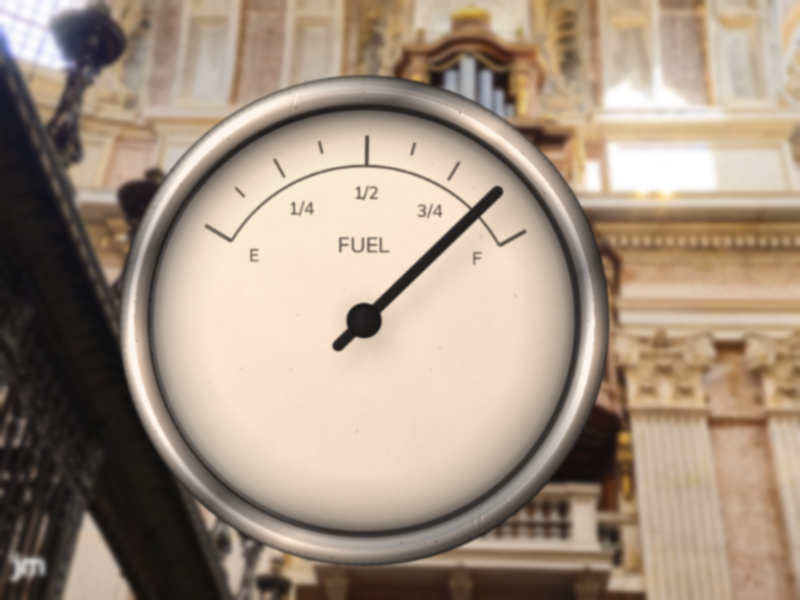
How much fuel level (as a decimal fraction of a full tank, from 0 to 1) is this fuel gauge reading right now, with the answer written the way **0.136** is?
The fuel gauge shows **0.875**
